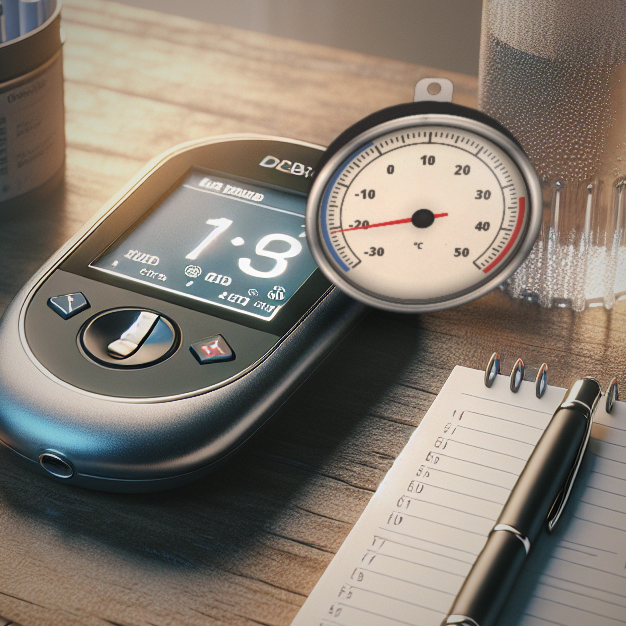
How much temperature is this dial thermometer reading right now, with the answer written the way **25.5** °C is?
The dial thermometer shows **-20** °C
